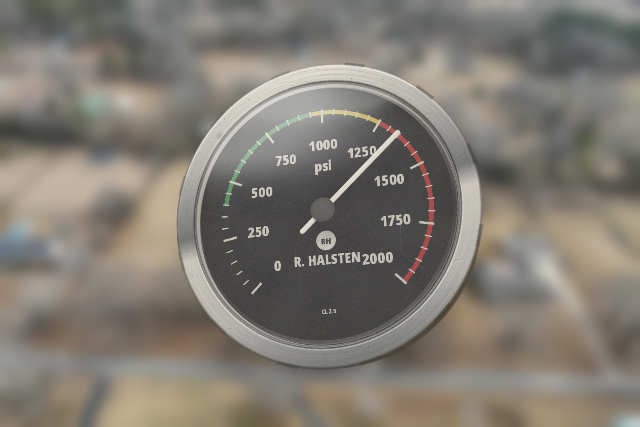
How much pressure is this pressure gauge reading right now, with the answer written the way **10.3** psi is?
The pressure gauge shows **1350** psi
